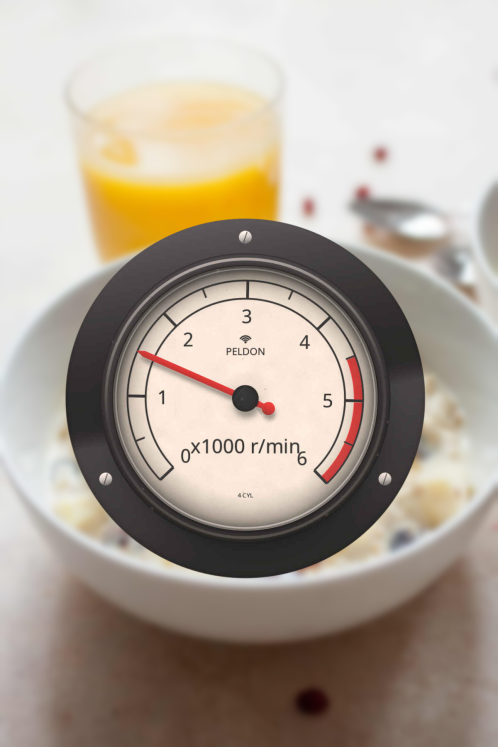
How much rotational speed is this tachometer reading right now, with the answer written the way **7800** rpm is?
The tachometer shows **1500** rpm
